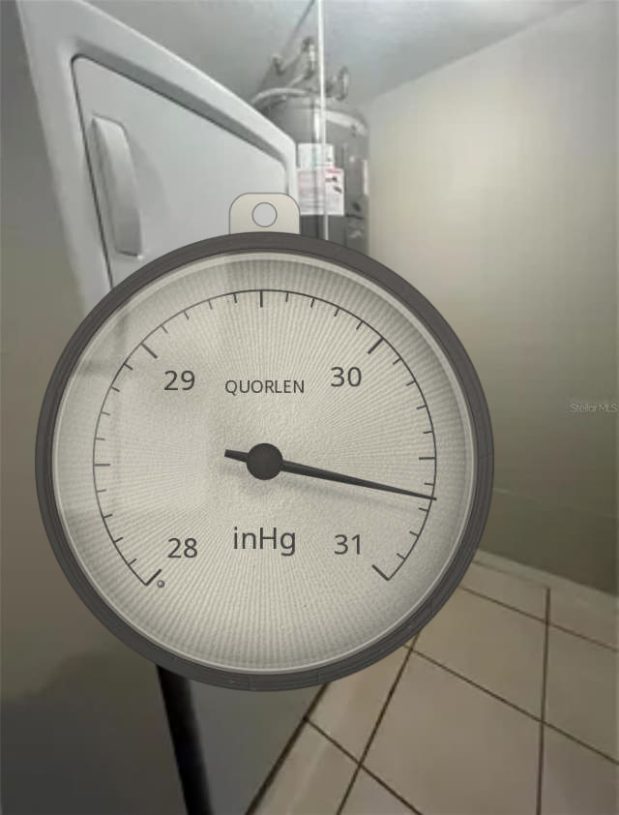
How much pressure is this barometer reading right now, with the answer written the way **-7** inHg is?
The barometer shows **30.65** inHg
